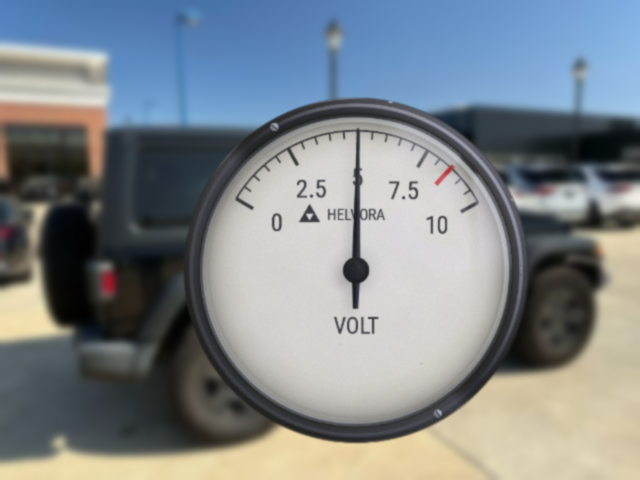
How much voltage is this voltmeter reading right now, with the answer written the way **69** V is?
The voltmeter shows **5** V
